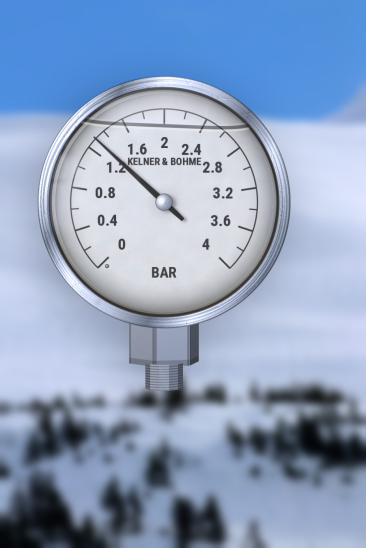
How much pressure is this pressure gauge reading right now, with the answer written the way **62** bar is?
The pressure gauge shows **1.3** bar
